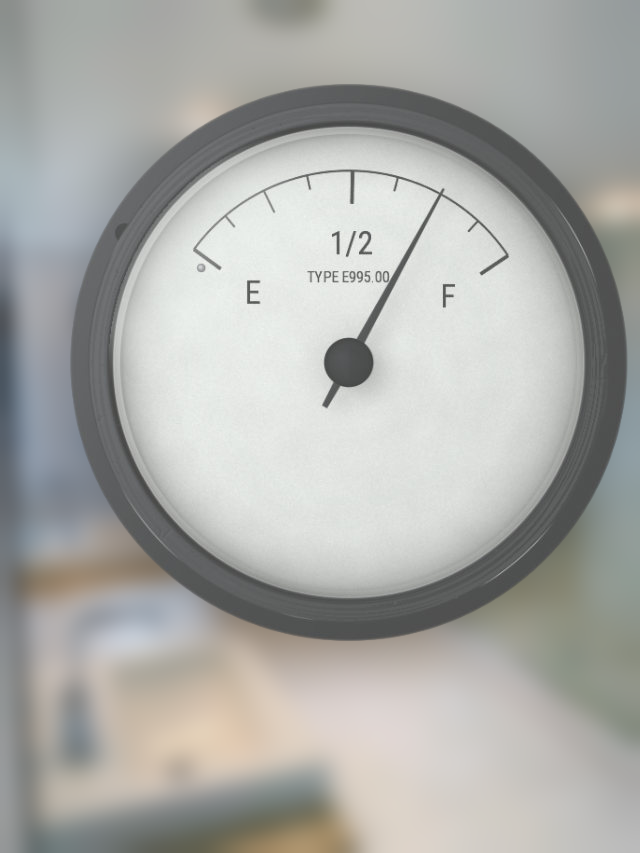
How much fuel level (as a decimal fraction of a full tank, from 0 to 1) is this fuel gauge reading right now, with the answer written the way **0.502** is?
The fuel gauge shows **0.75**
